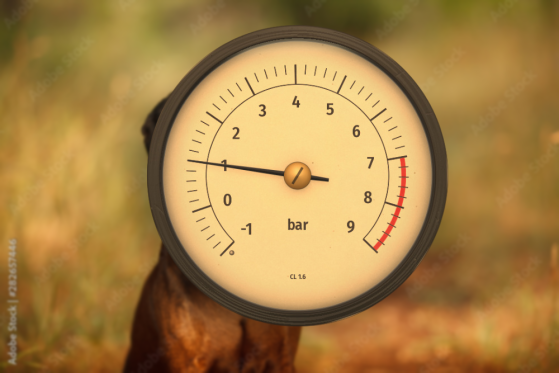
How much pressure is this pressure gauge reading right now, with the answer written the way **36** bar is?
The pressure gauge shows **1** bar
